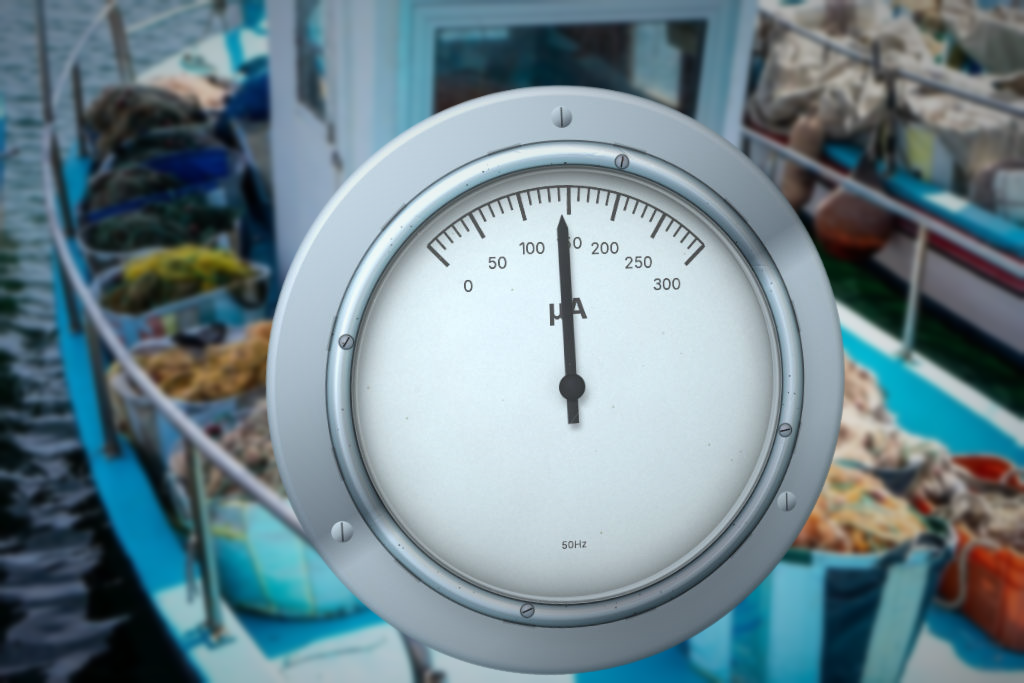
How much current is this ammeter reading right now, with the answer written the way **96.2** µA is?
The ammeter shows **140** µA
